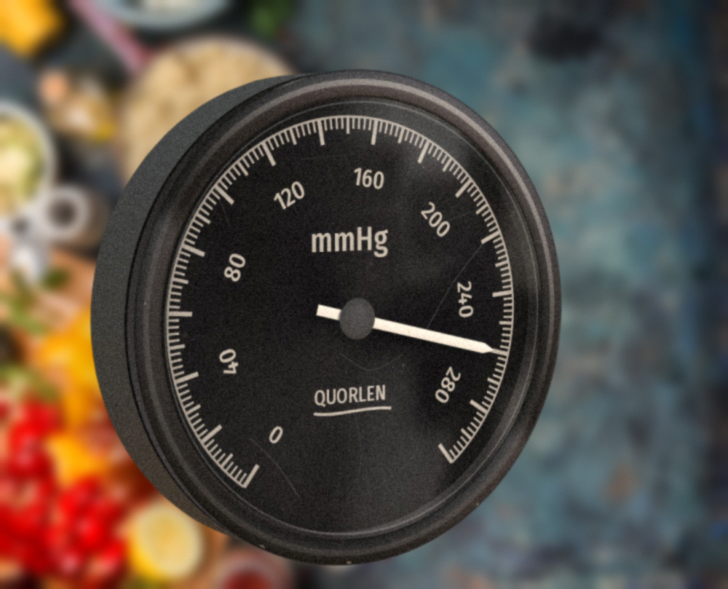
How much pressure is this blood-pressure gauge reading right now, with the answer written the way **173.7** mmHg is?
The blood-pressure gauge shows **260** mmHg
